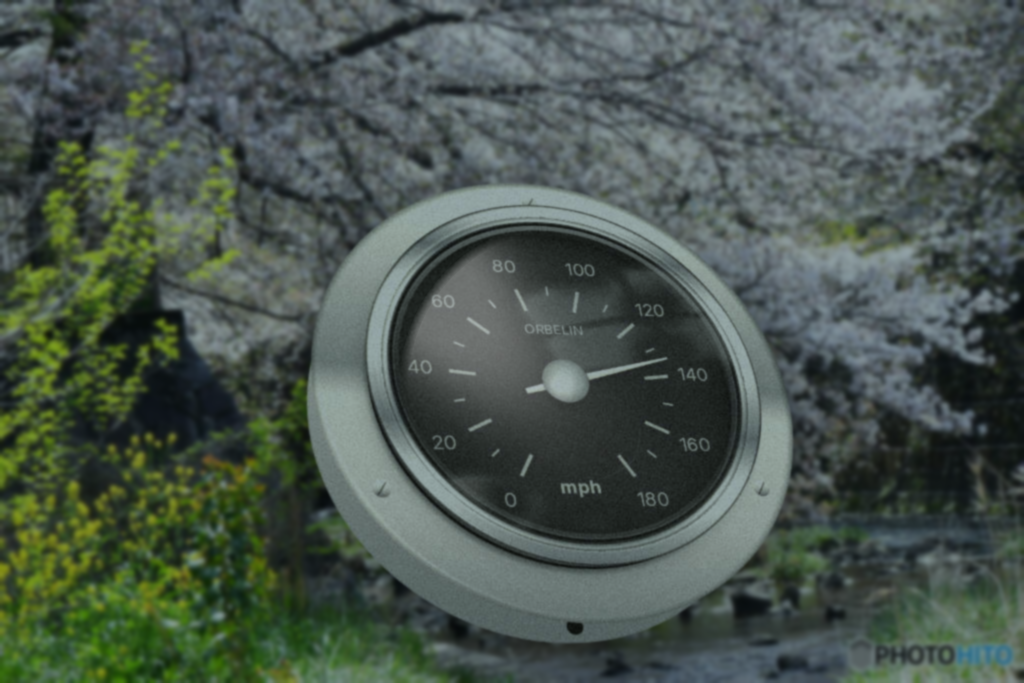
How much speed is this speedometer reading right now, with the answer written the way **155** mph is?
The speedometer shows **135** mph
